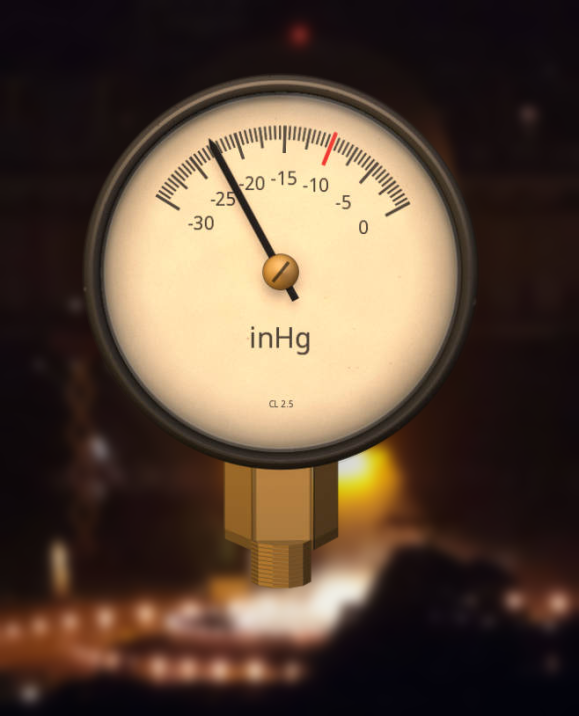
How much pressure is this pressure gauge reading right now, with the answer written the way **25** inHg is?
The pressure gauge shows **-22.5** inHg
